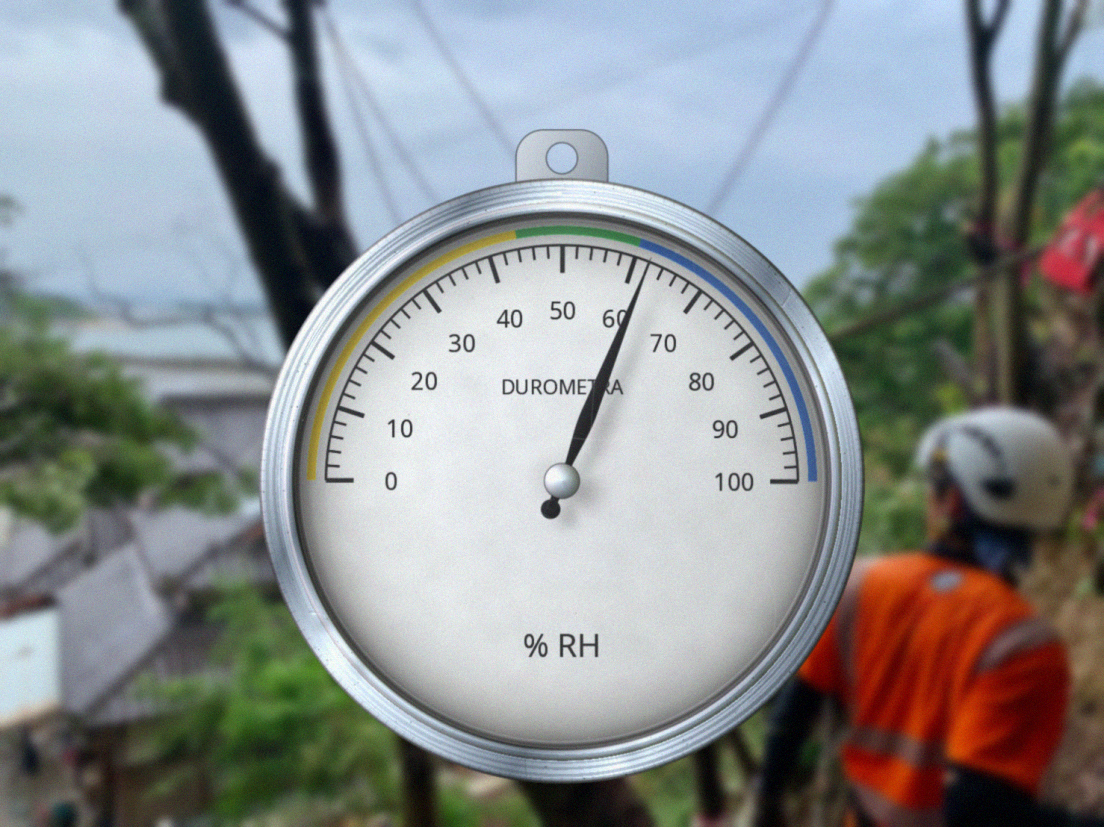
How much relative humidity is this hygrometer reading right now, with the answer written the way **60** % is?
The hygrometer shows **62** %
